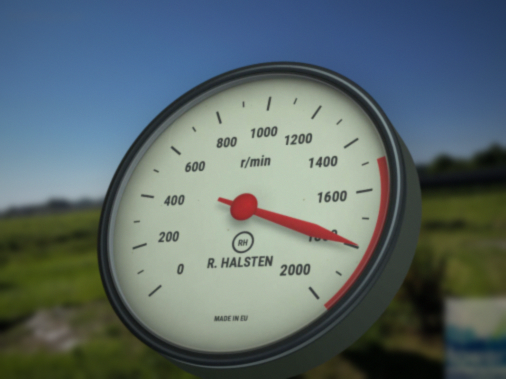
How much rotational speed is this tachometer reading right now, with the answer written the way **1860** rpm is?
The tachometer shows **1800** rpm
